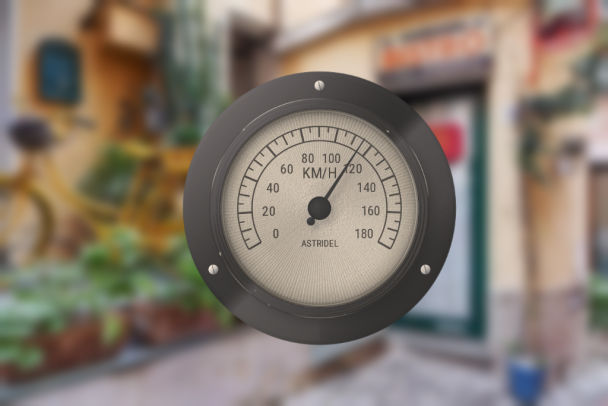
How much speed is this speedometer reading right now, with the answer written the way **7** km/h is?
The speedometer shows **115** km/h
